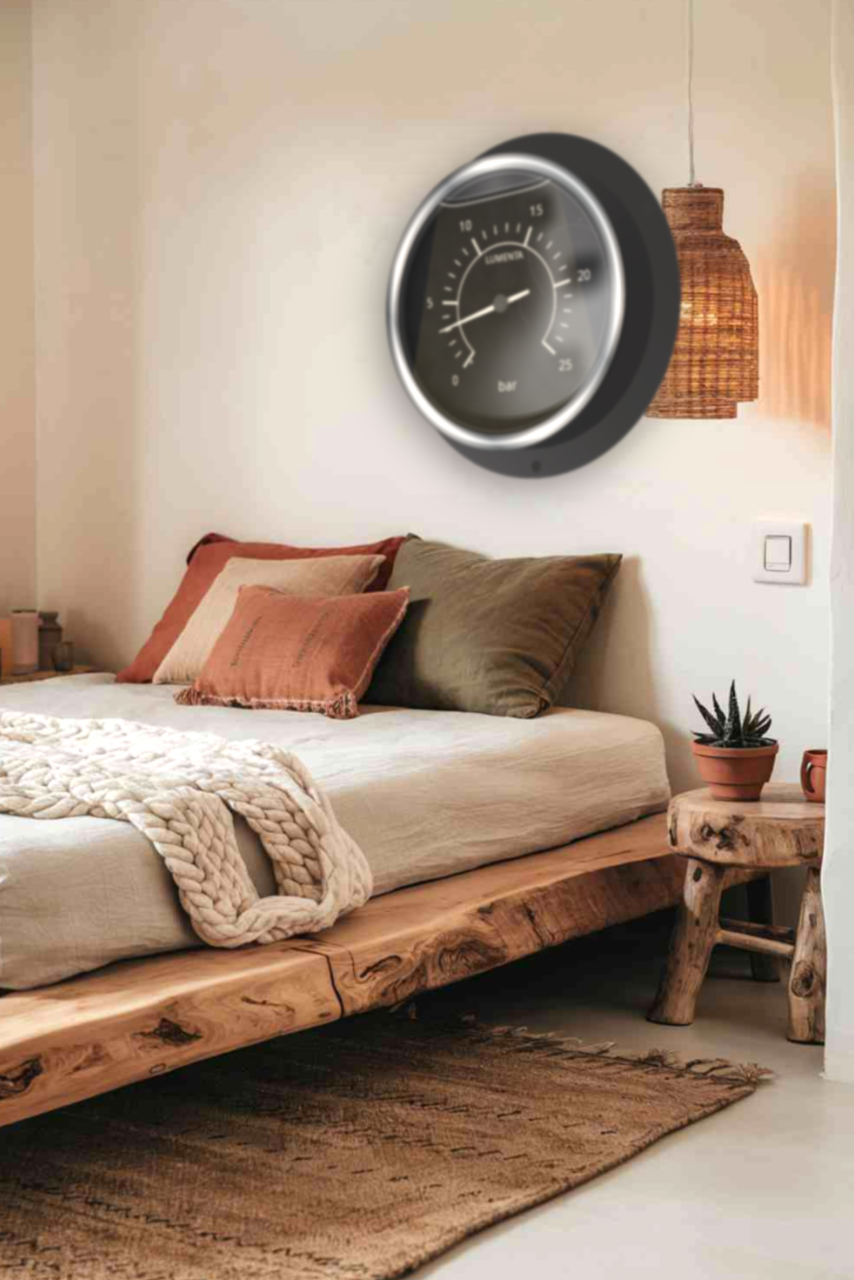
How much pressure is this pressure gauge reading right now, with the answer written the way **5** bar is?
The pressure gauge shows **3** bar
